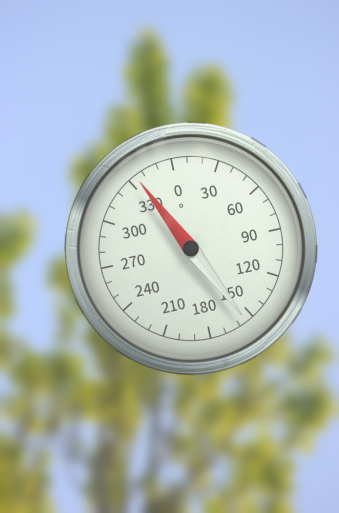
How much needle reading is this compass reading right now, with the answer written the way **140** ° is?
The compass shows **335** °
